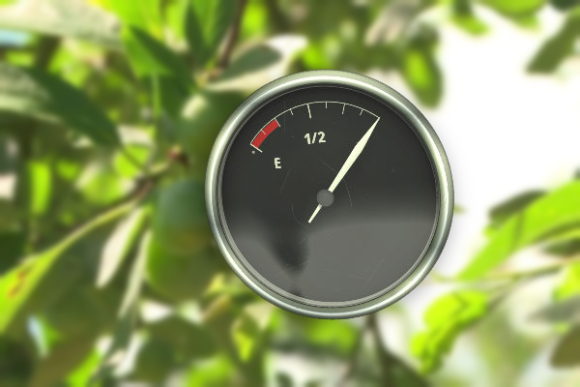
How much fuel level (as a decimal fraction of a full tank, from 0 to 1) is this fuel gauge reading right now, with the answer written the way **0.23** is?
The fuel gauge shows **1**
